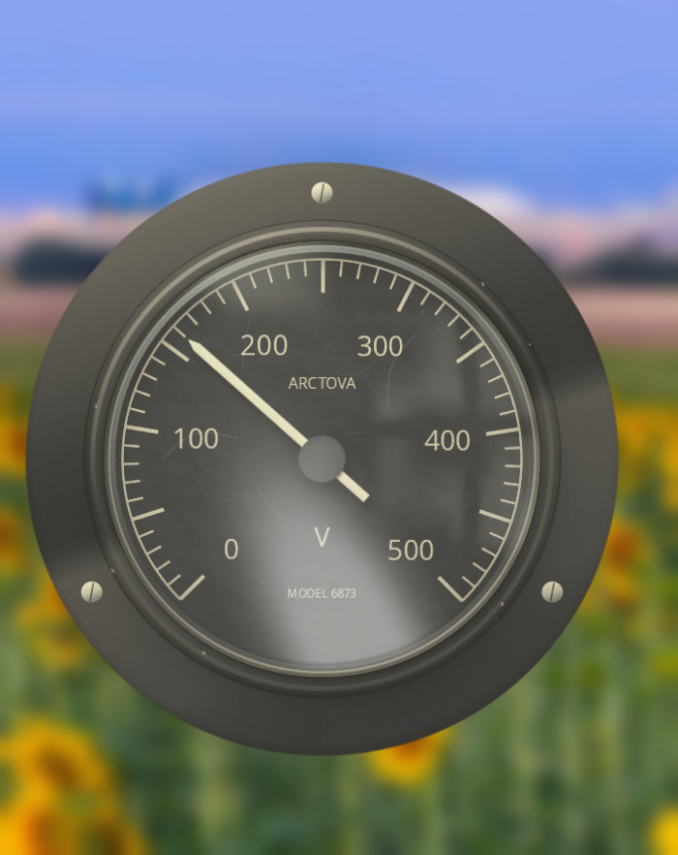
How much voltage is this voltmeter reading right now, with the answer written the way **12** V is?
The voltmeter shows **160** V
